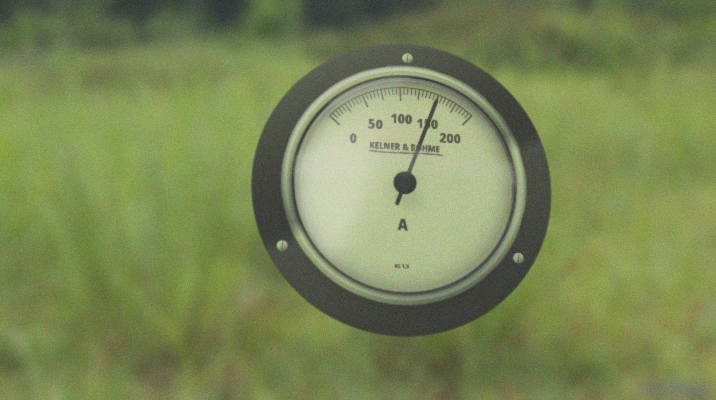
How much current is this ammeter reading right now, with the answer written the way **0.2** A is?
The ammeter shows **150** A
